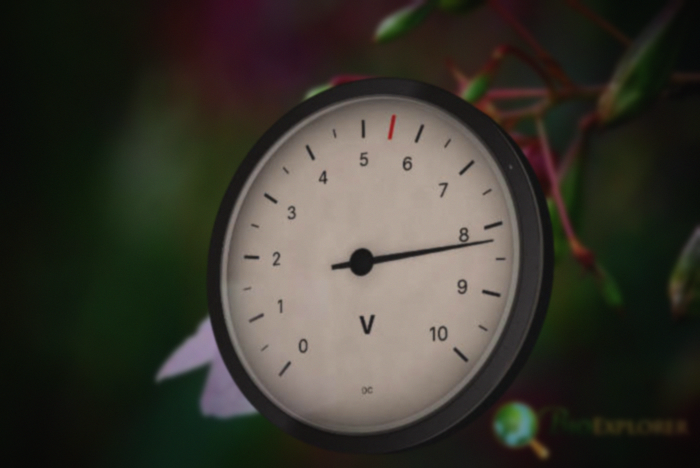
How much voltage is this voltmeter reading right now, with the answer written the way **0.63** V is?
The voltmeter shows **8.25** V
